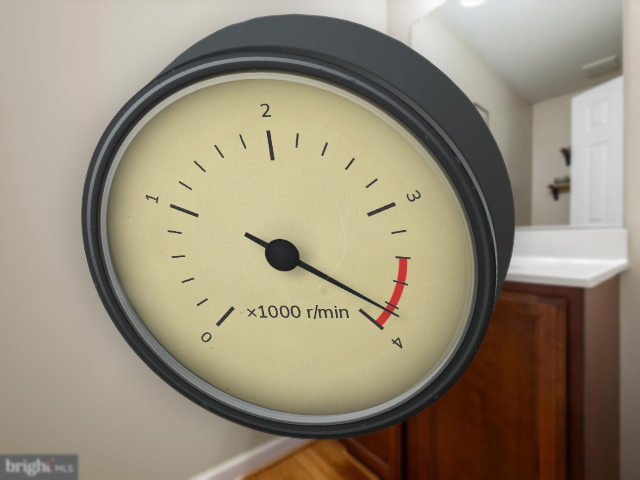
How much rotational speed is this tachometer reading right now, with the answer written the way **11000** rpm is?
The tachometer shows **3800** rpm
